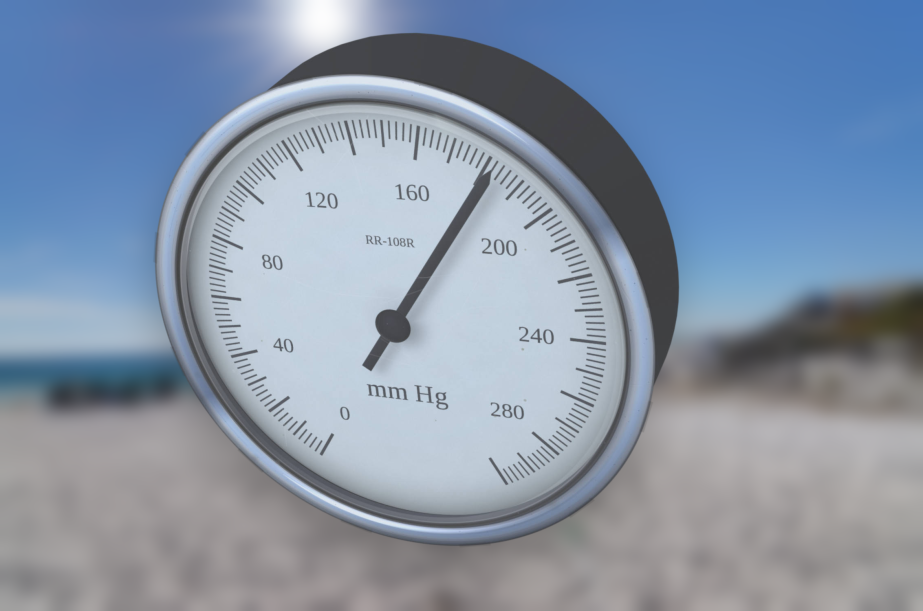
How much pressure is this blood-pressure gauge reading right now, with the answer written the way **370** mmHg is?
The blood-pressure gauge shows **182** mmHg
